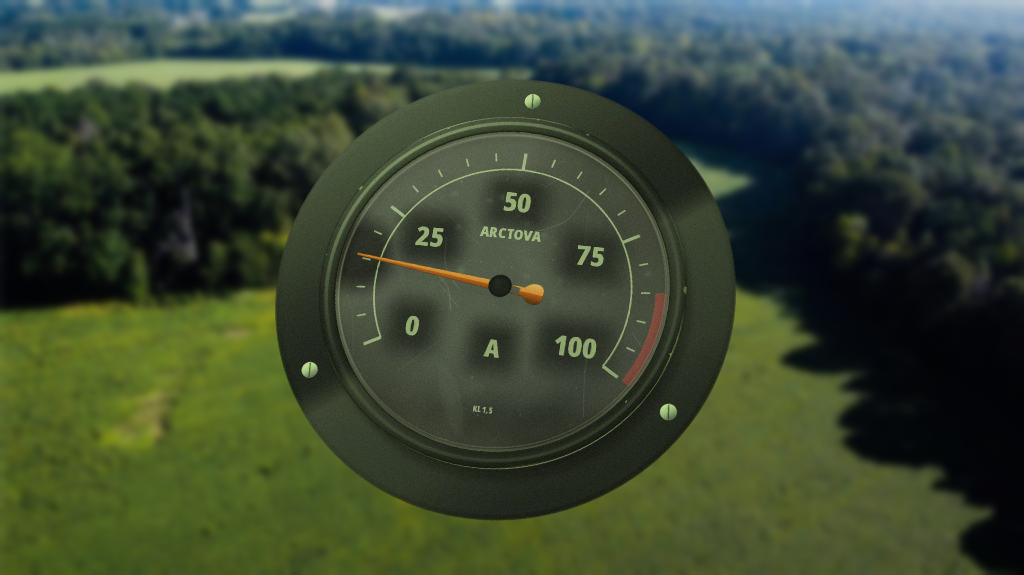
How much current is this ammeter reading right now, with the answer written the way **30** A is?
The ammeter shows **15** A
